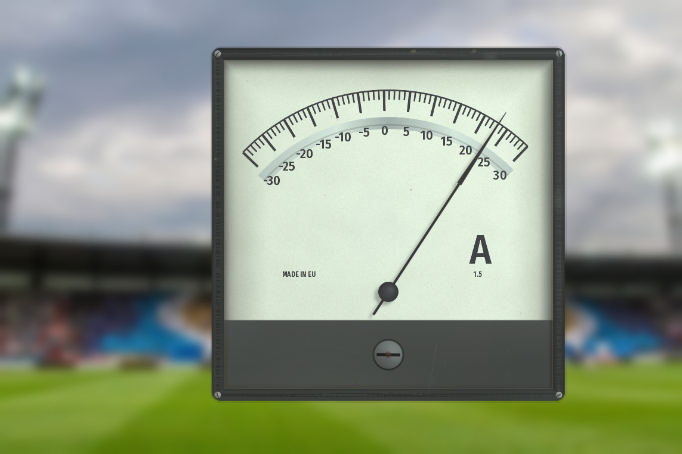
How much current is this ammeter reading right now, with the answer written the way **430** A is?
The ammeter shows **23** A
